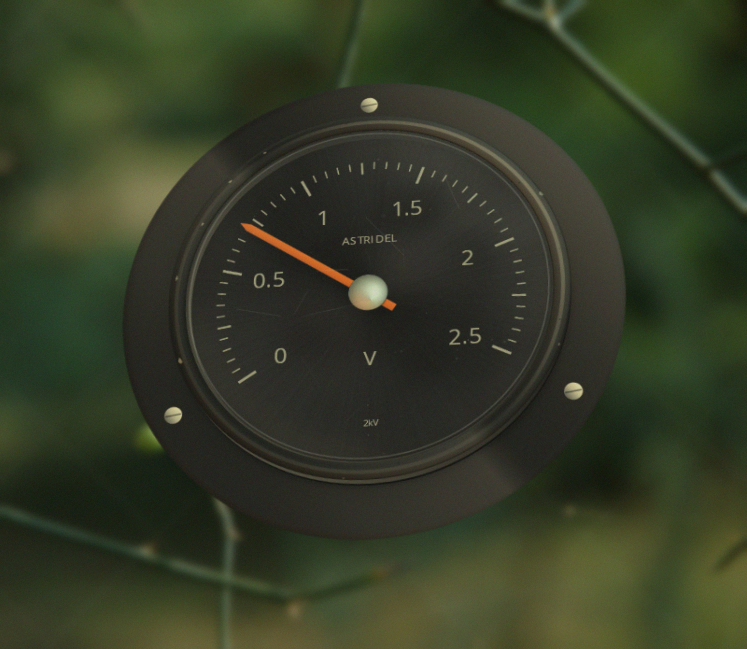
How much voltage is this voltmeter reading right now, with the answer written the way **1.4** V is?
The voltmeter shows **0.7** V
